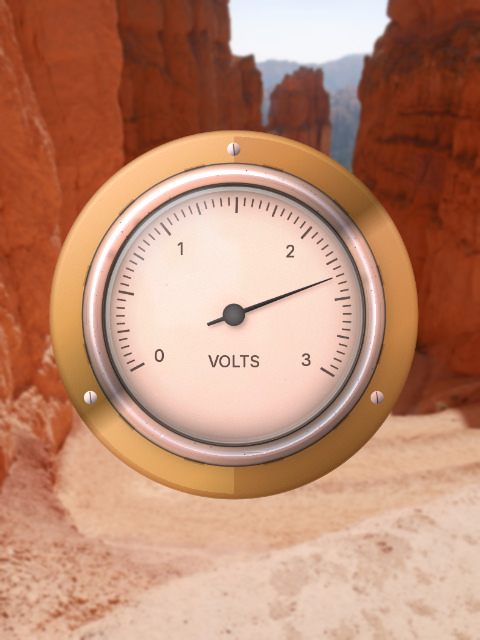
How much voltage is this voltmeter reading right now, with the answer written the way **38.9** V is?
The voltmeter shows **2.35** V
